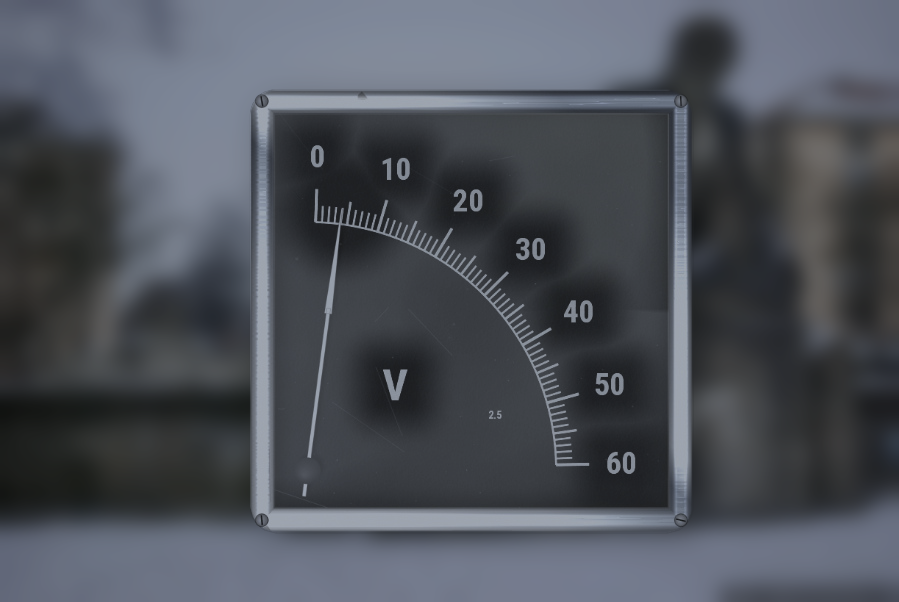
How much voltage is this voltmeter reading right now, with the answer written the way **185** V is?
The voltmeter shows **4** V
